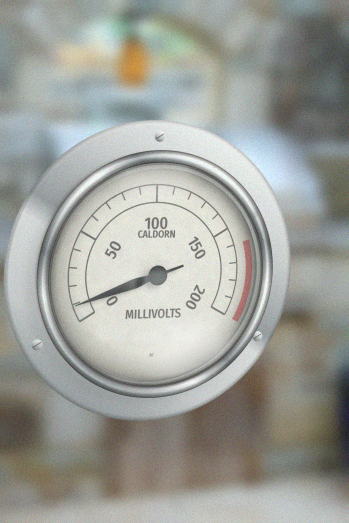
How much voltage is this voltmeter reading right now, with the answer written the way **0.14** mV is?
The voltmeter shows **10** mV
